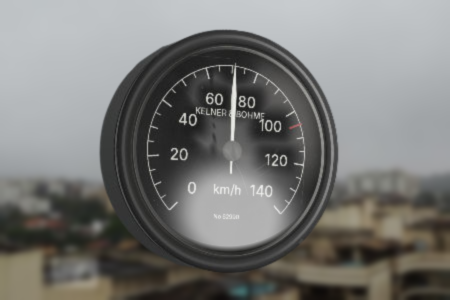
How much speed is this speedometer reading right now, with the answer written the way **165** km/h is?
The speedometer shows **70** km/h
